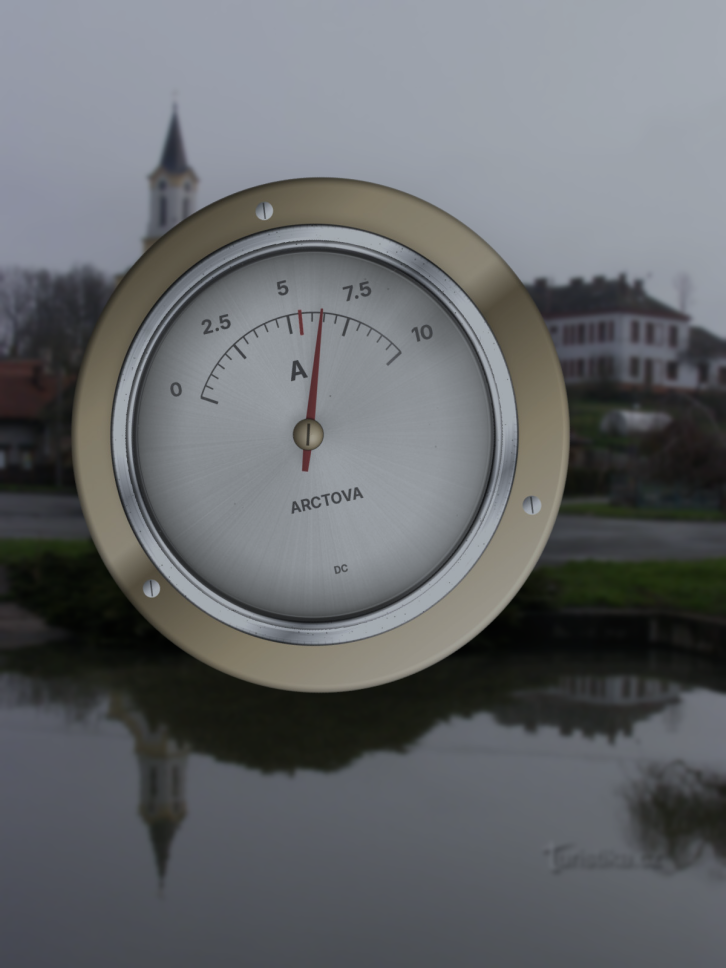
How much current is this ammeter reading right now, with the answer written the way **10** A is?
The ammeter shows **6.5** A
